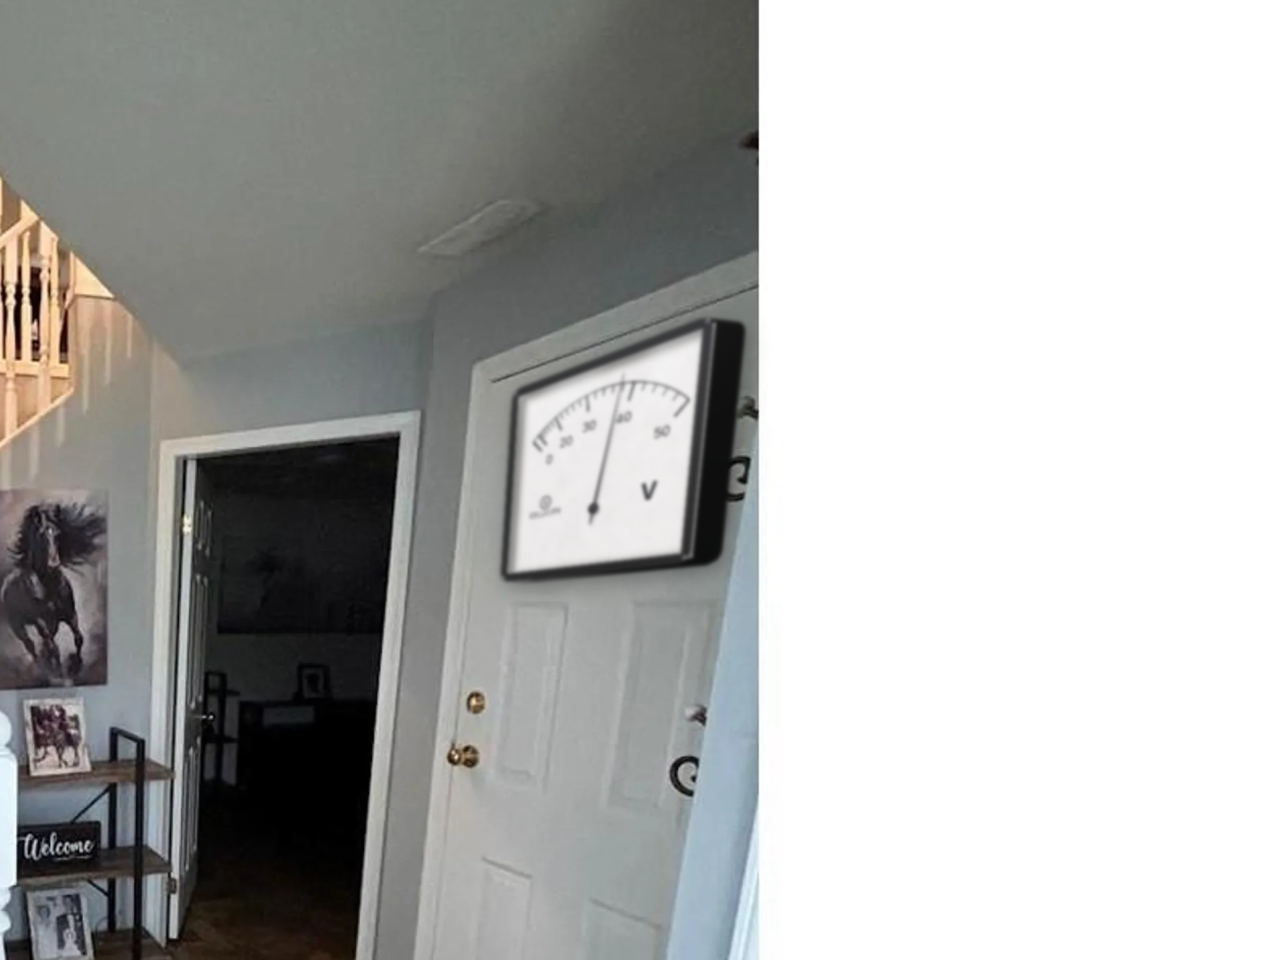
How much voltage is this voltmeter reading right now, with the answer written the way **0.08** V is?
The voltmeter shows **38** V
